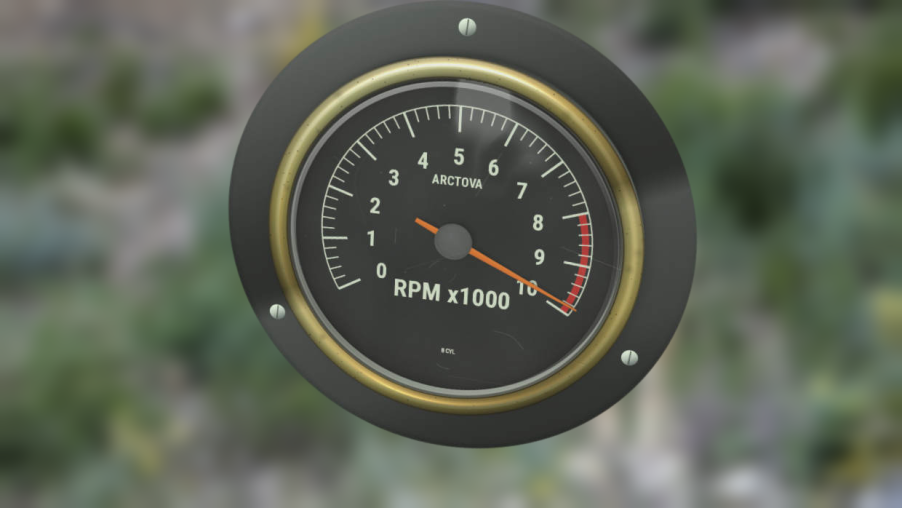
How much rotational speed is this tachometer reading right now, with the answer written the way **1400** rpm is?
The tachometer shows **9800** rpm
